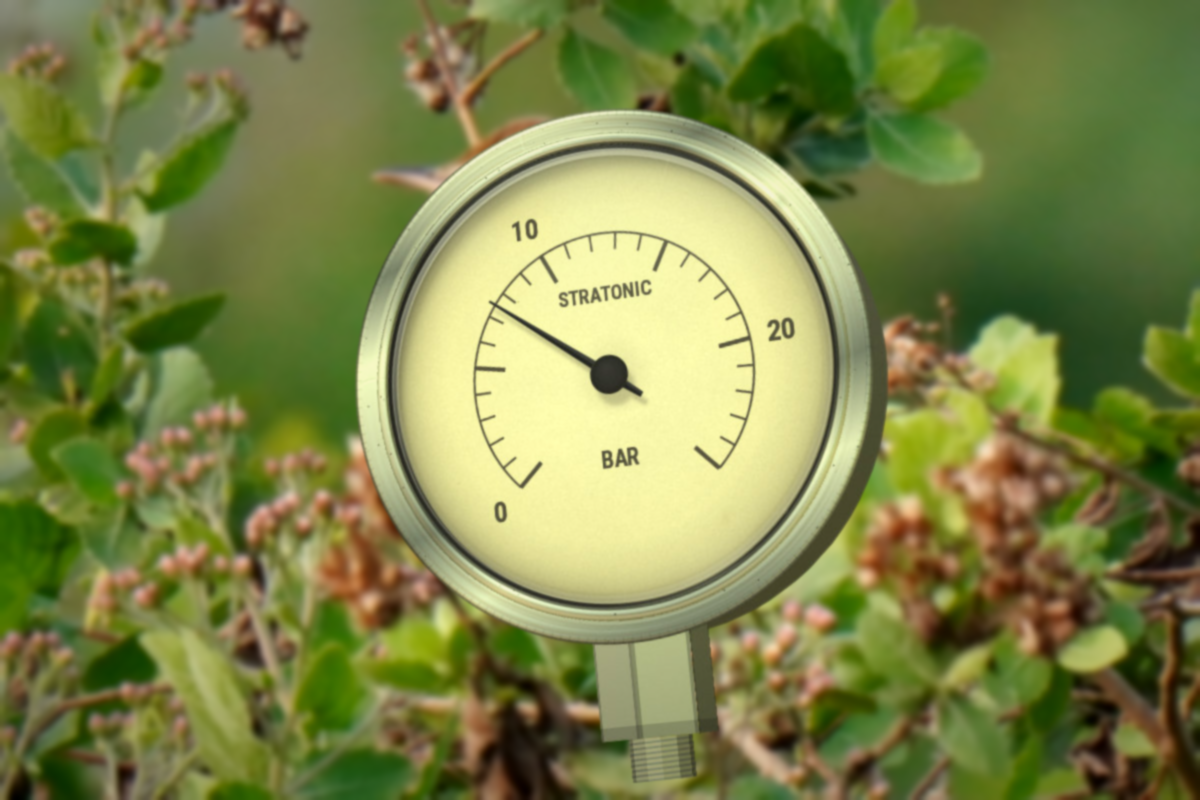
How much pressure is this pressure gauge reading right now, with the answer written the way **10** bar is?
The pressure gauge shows **7.5** bar
